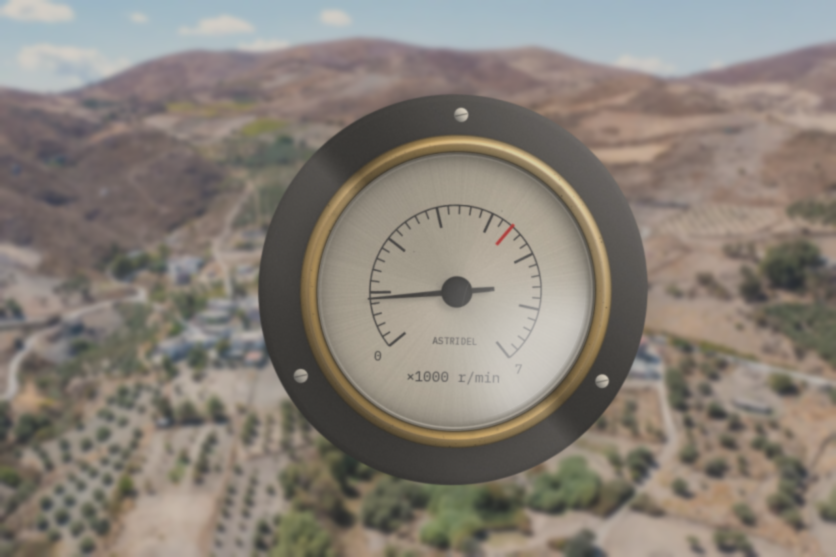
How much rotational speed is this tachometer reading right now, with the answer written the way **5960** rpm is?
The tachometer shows **900** rpm
